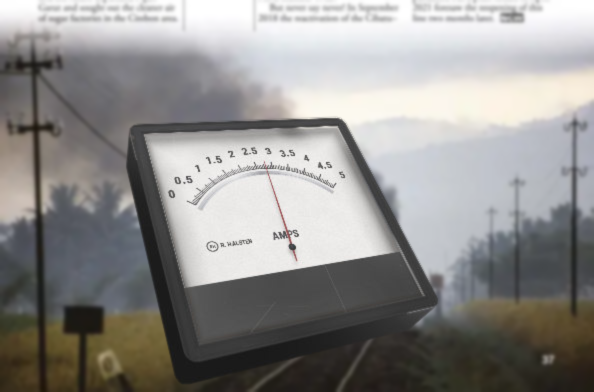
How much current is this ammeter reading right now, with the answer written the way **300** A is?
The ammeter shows **2.75** A
